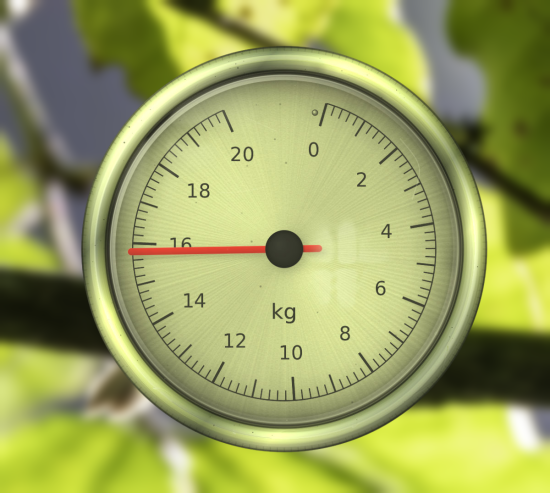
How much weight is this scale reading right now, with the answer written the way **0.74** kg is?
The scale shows **15.8** kg
